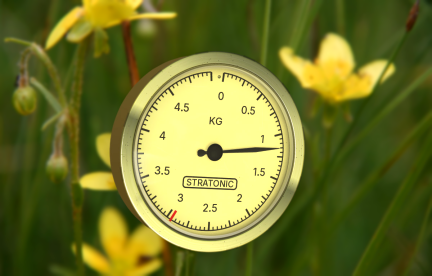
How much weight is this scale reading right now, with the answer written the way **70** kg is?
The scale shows **1.15** kg
